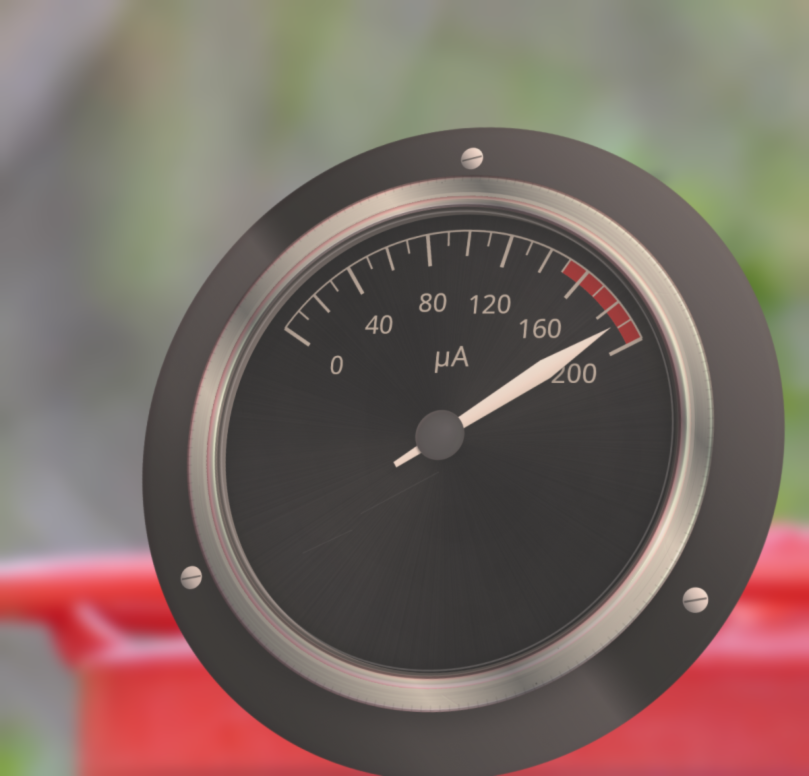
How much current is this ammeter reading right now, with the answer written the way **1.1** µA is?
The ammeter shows **190** µA
